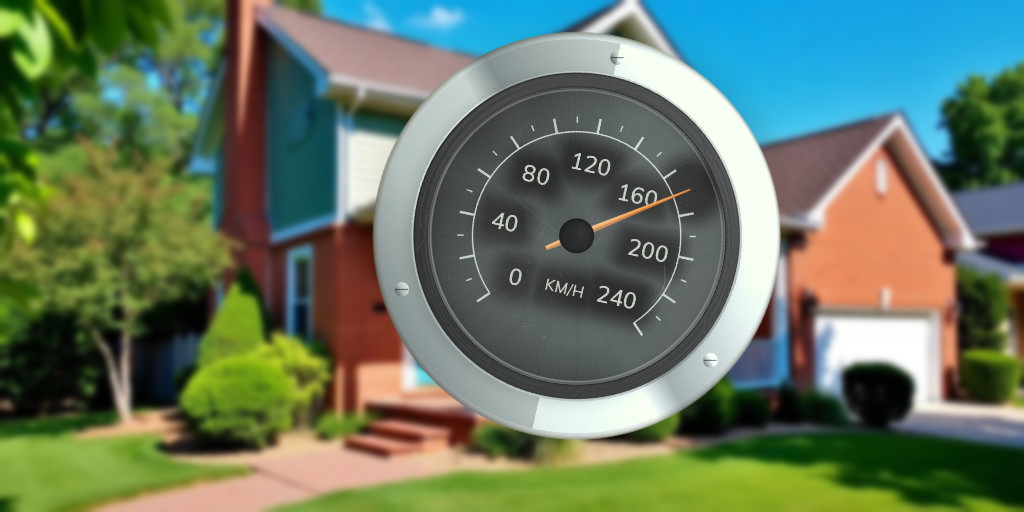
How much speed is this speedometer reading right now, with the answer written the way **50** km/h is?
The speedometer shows **170** km/h
